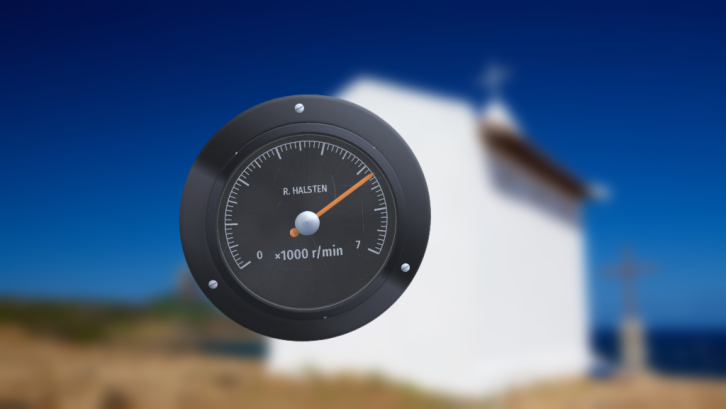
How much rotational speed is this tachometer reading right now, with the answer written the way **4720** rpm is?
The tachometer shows **5200** rpm
